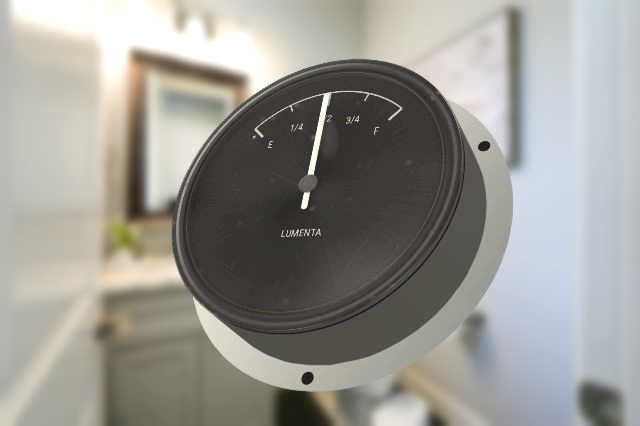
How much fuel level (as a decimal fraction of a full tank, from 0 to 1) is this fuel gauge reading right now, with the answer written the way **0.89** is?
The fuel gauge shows **0.5**
